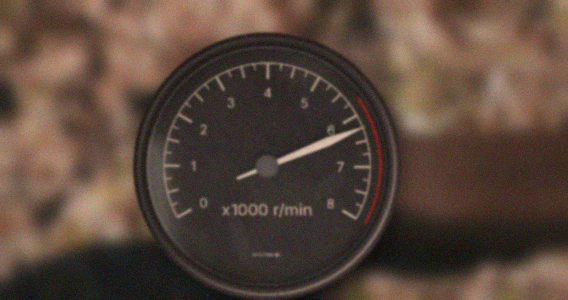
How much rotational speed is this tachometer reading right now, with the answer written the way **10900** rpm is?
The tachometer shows **6250** rpm
